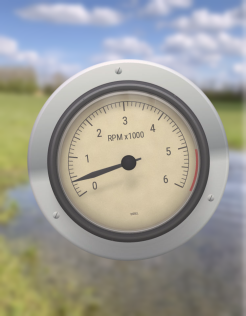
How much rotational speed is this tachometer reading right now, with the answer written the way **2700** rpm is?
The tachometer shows **400** rpm
